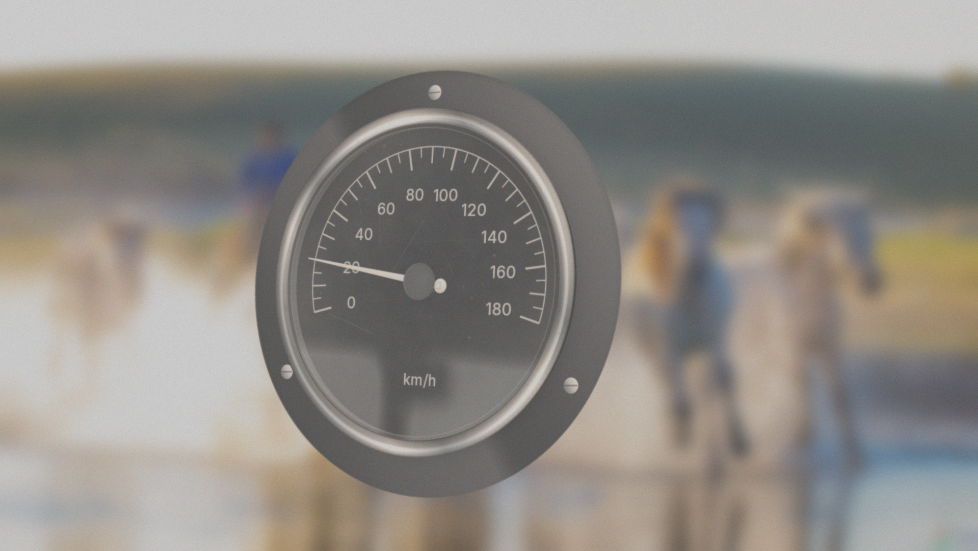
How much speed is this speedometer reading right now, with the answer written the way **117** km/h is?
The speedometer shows **20** km/h
